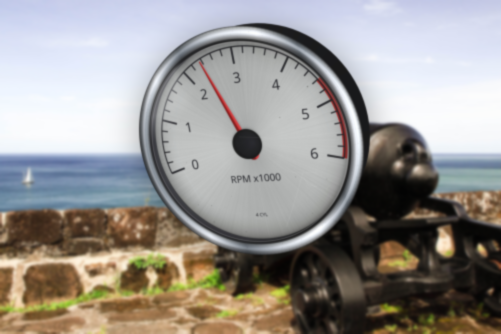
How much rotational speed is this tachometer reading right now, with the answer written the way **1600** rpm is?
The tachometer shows **2400** rpm
